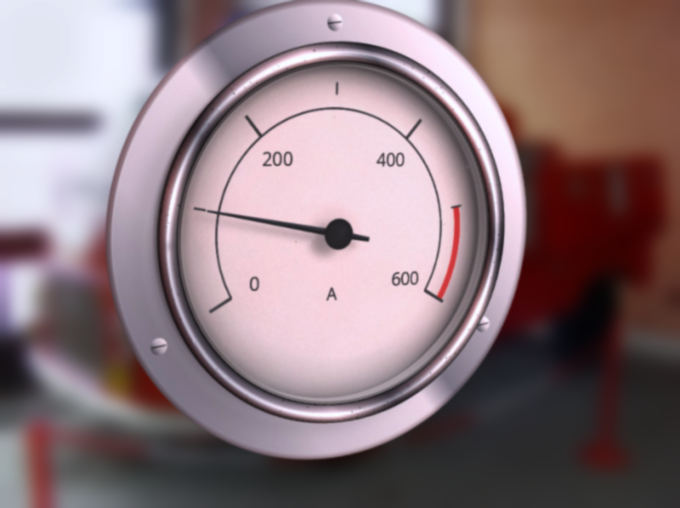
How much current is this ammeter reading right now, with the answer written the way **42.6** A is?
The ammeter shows **100** A
